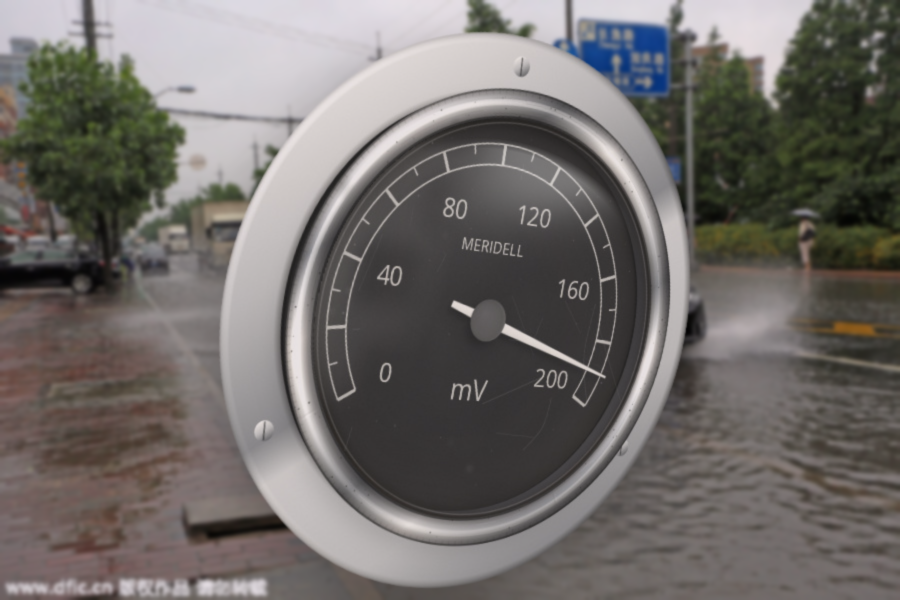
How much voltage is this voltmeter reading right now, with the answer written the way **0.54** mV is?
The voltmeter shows **190** mV
